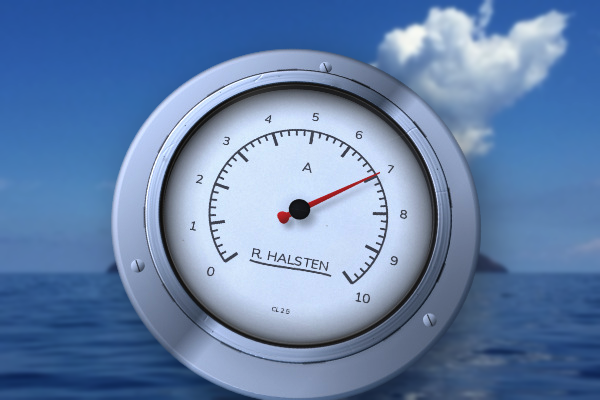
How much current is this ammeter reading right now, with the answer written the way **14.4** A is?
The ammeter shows **7** A
